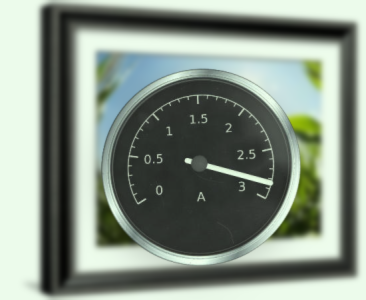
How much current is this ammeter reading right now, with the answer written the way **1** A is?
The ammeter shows **2.85** A
